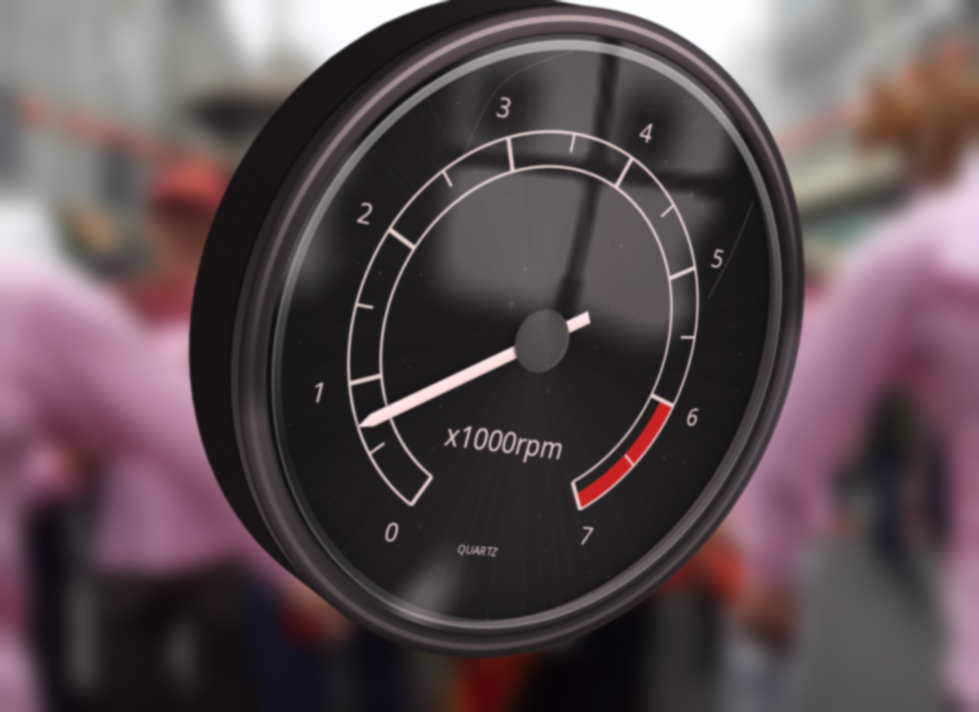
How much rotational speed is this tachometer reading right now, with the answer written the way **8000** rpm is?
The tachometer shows **750** rpm
